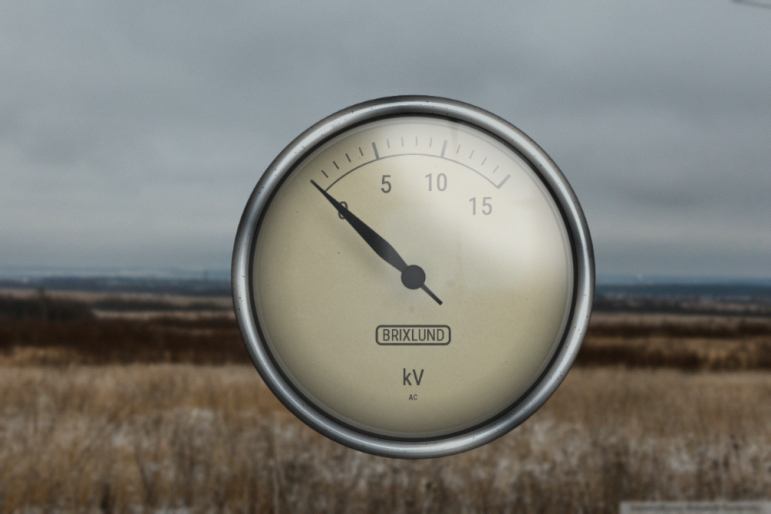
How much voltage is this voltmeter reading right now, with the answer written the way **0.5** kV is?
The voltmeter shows **0** kV
